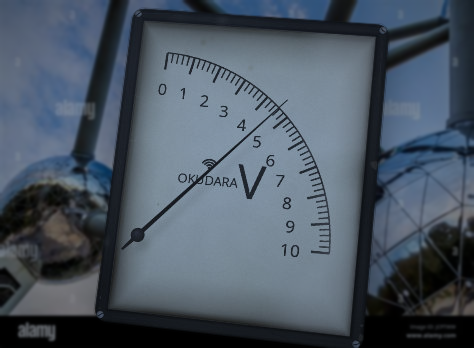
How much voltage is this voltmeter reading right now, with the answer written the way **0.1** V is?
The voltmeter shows **4.6** V
